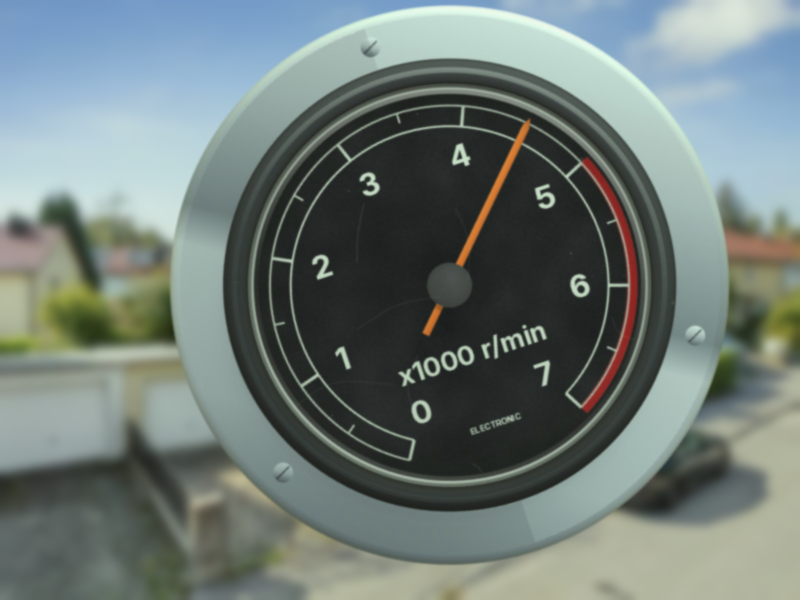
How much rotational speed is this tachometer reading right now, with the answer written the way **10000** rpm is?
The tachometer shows **4500** rpm
